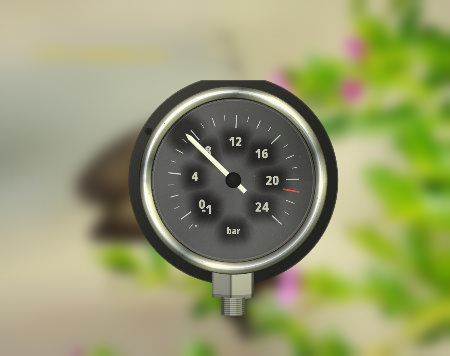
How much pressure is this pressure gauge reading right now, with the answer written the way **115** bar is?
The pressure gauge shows **7.5** bar
